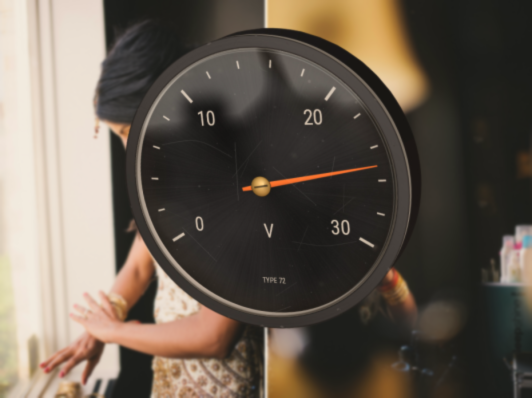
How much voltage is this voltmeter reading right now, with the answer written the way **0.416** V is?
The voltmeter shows **25** V
